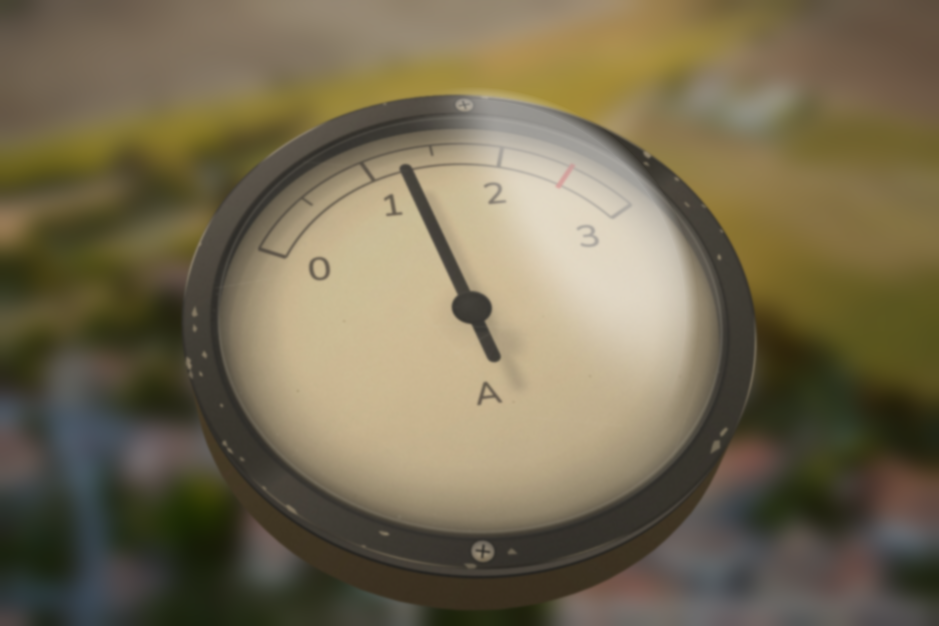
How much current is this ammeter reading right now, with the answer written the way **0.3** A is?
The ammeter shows **1.25** A
